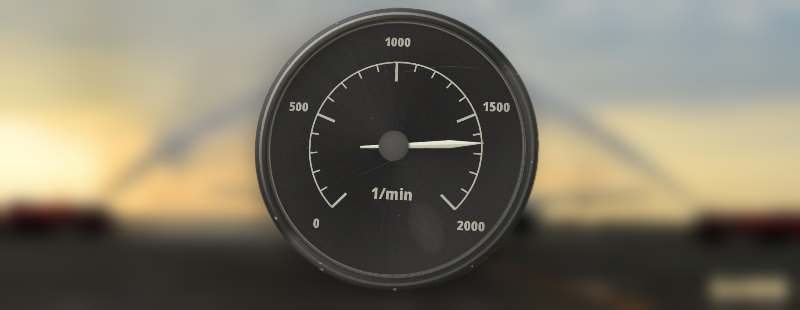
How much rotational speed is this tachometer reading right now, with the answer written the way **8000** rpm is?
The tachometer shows **1650** rpm
